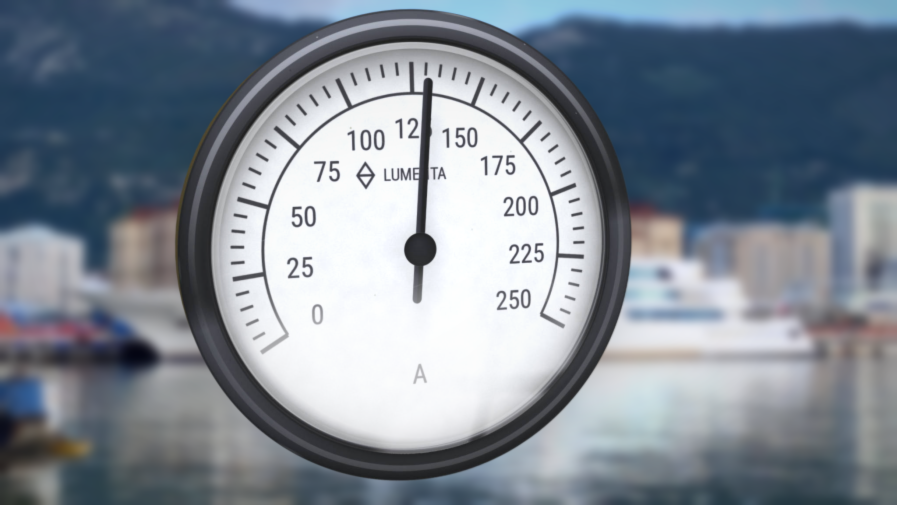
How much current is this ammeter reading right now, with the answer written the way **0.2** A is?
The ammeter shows **130** A
